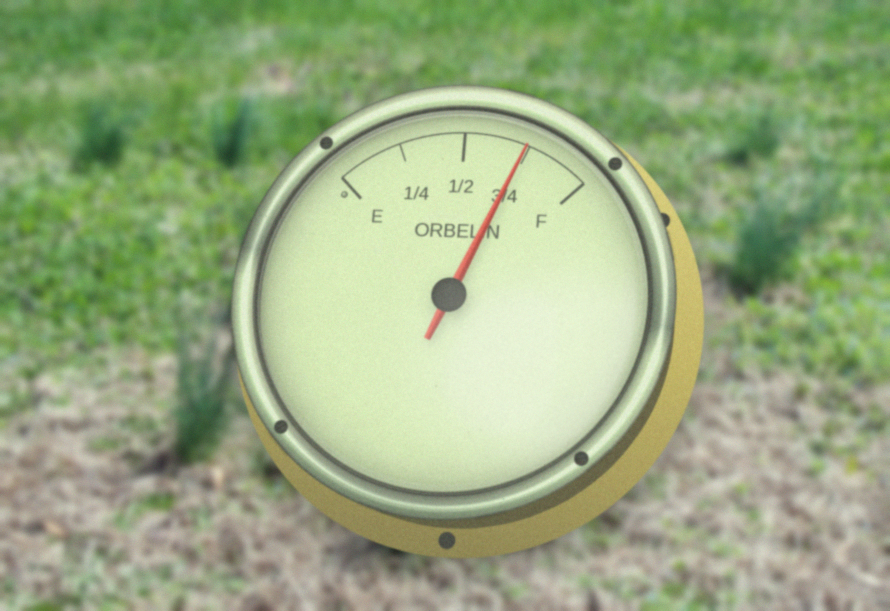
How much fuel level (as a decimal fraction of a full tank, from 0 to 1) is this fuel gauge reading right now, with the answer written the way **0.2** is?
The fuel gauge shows **0.75**
